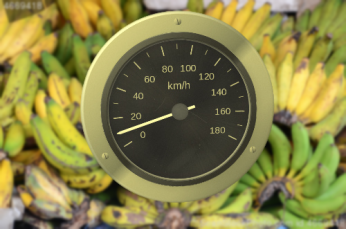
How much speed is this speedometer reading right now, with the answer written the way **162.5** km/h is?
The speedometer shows **10** km/h
